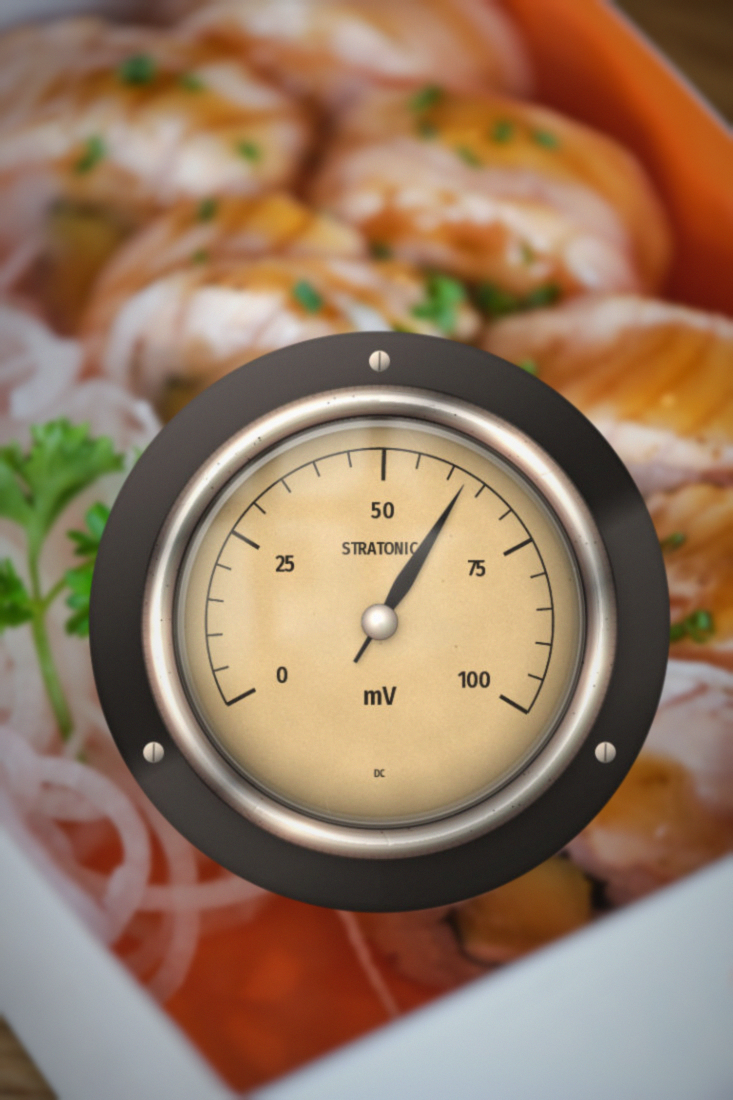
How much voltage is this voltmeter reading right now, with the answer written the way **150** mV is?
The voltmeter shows **62.5** mV
